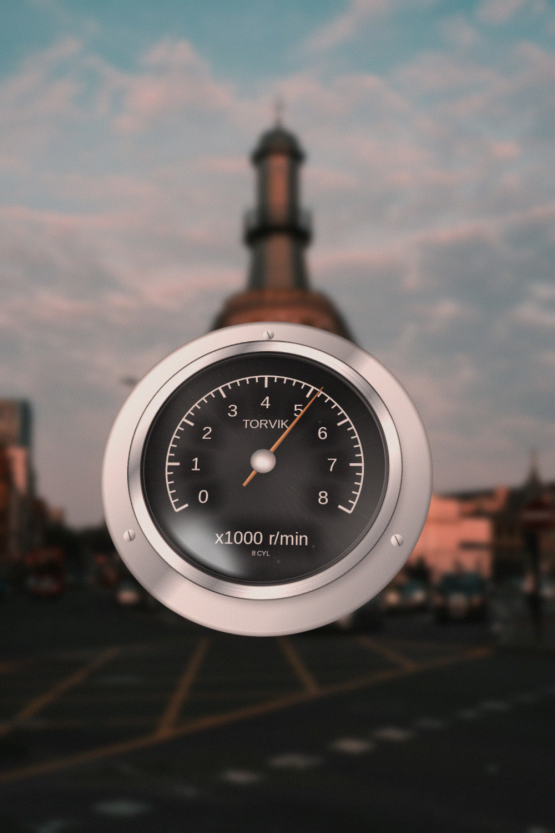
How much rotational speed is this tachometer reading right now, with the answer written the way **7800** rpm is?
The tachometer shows **5200** rpm
